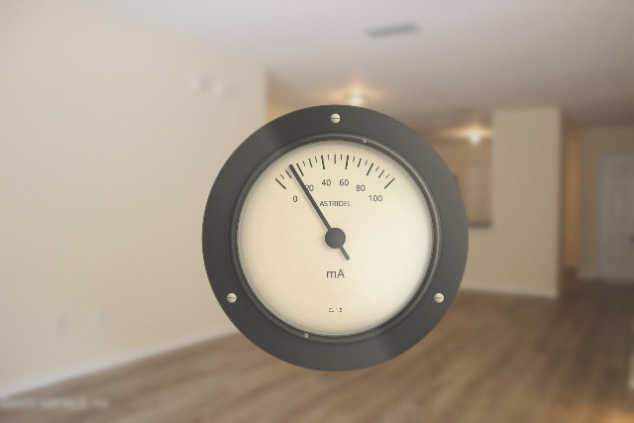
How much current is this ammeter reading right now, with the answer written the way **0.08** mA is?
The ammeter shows **15** mA
